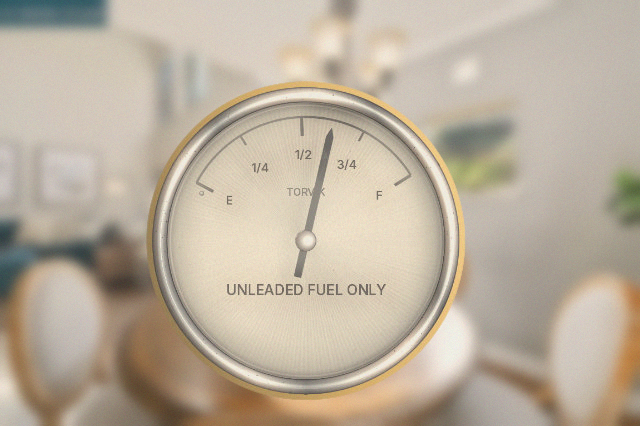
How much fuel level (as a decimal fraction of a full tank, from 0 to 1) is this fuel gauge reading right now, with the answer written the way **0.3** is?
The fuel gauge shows **0.625**
